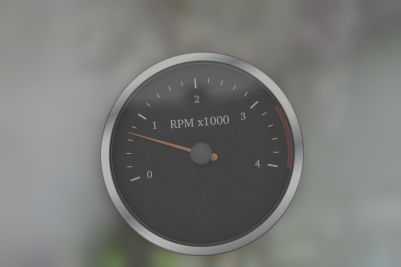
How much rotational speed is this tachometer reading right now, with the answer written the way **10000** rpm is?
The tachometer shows **700** rpm
